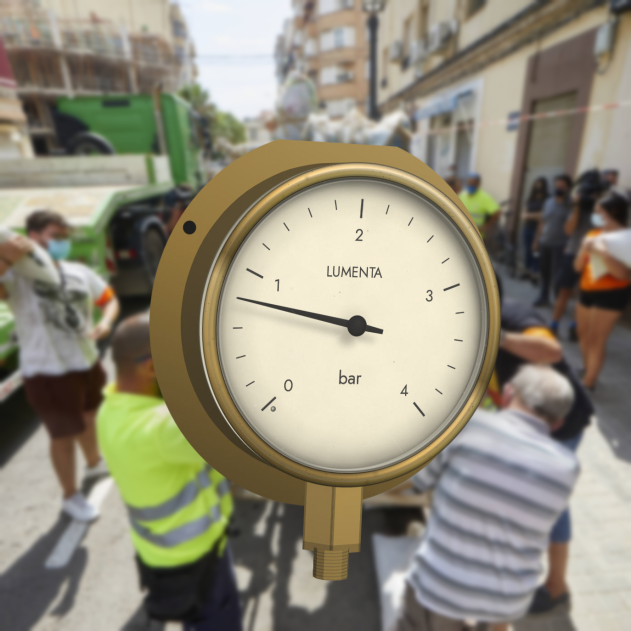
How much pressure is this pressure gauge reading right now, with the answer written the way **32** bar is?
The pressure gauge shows **0.8** bar
